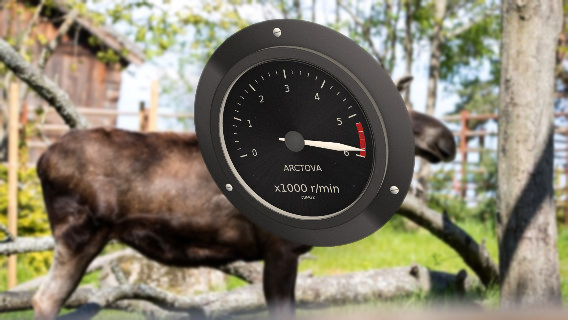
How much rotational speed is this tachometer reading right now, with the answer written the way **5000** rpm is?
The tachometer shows **5800** rpm
